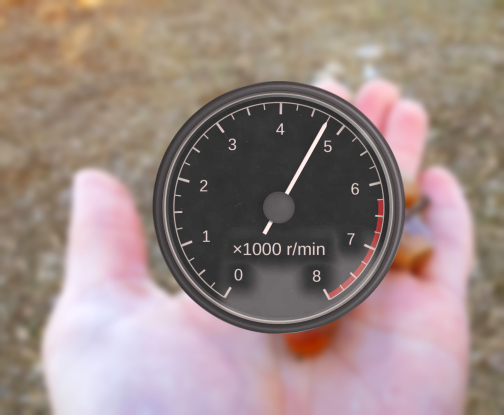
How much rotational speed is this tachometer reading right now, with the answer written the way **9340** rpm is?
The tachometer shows **4750** rpm
